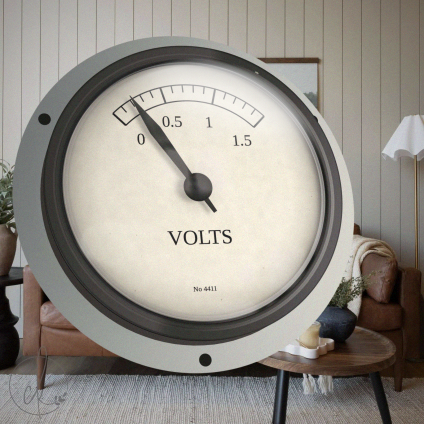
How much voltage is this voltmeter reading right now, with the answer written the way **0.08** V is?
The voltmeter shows **0.2** V
